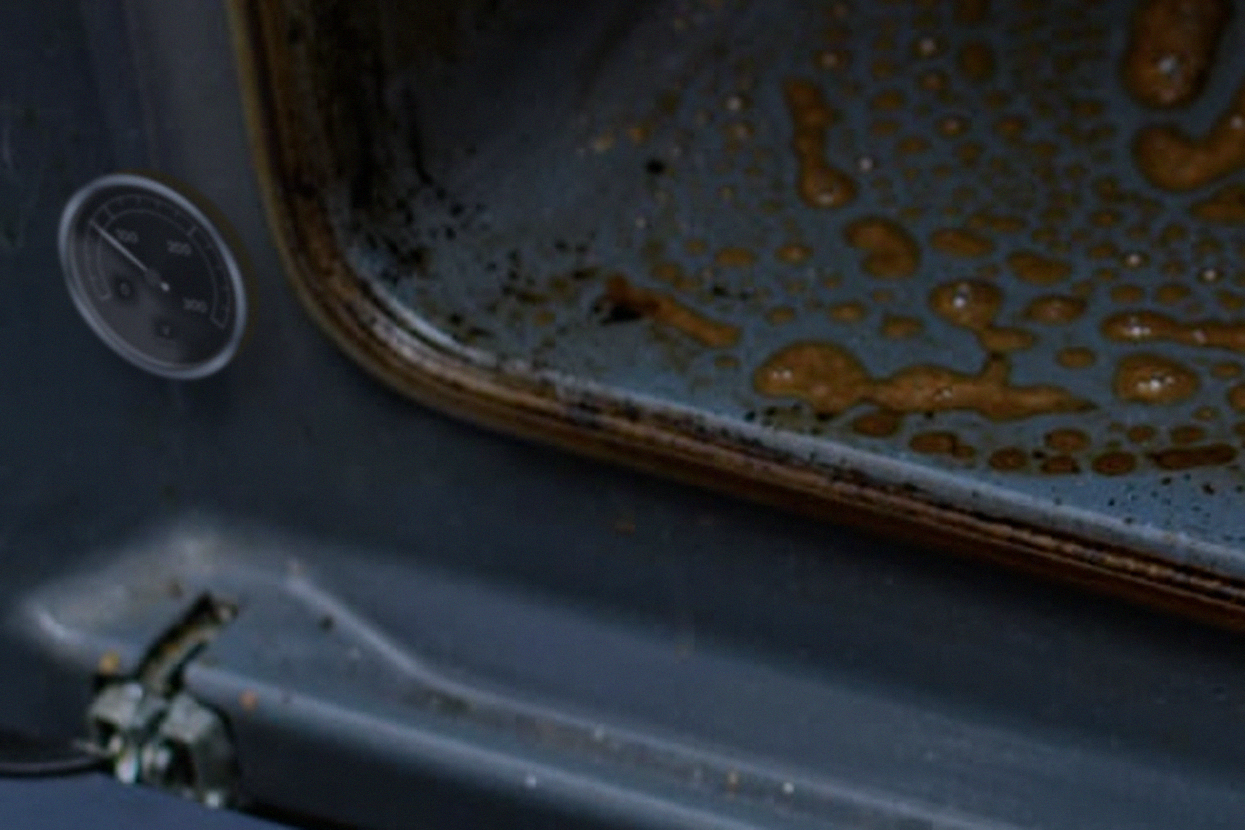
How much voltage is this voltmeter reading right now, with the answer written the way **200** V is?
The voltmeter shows **80** V
